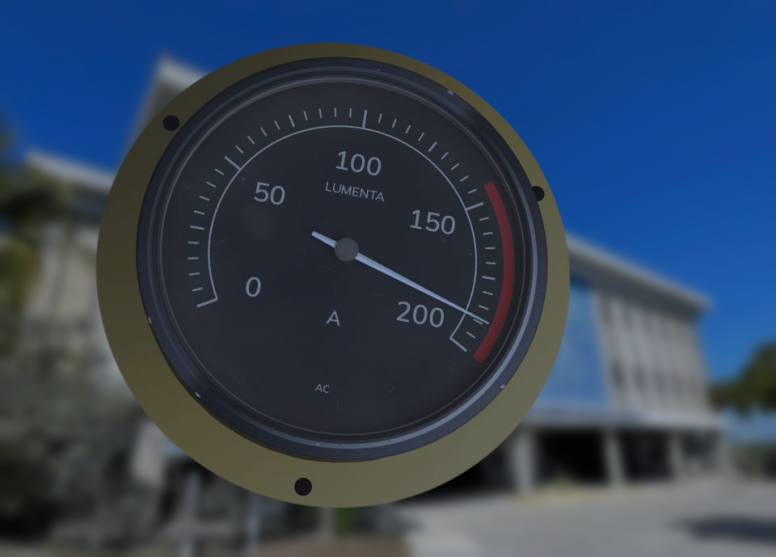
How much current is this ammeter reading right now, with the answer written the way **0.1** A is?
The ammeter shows **190** A
